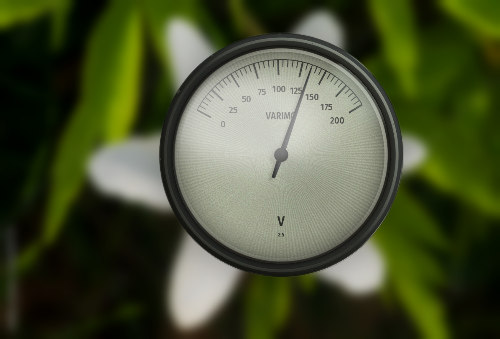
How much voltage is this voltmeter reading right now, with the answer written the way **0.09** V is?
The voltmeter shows **135** V
